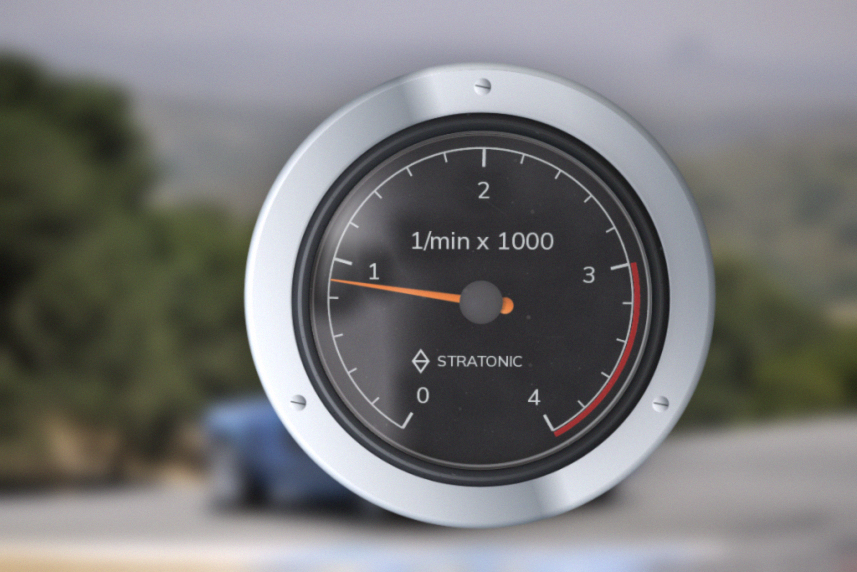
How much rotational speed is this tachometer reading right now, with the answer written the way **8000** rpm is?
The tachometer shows **900** rpm
